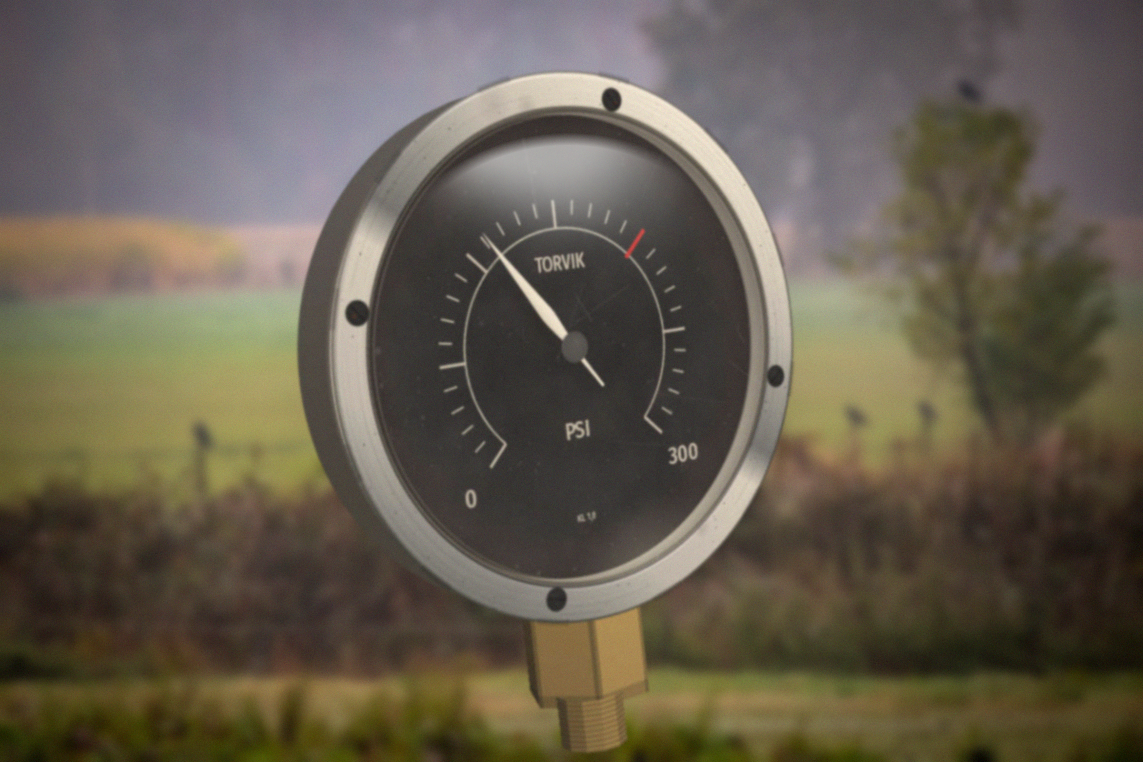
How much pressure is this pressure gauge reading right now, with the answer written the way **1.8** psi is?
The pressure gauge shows **110** psi
